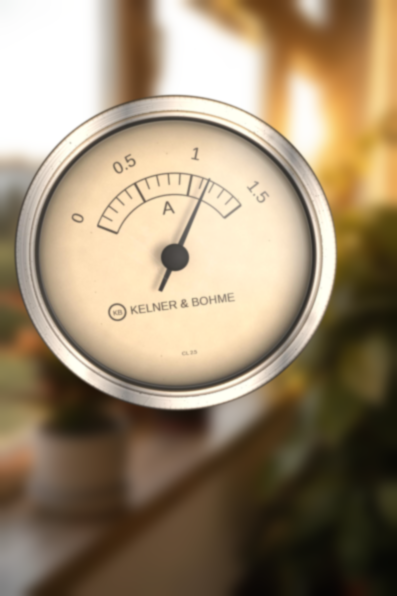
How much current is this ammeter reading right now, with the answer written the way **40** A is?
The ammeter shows **1.15** A
